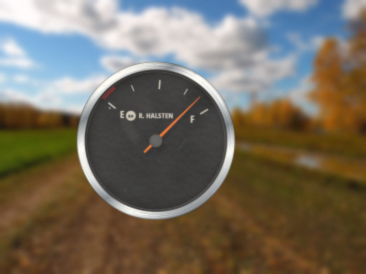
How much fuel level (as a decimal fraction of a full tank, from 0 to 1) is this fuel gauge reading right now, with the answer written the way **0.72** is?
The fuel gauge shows **0.875**
